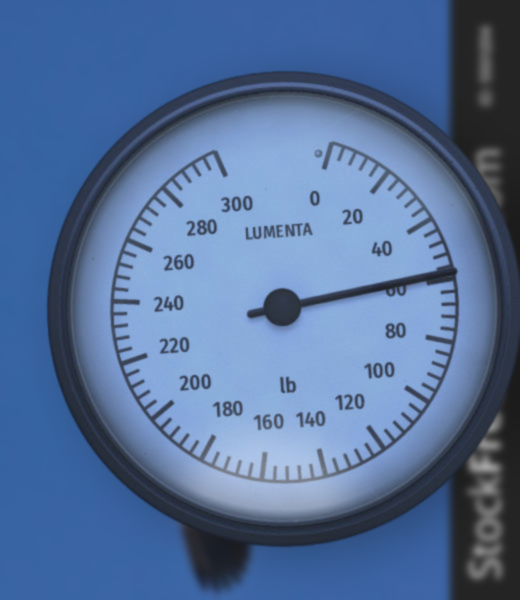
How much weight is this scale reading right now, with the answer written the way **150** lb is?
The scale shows **58** lb
